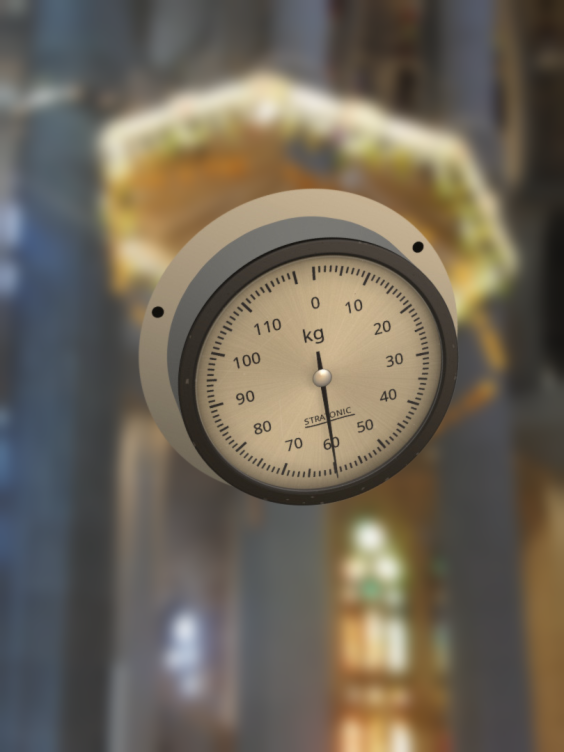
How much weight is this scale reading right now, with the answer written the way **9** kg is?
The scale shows **60** kg
